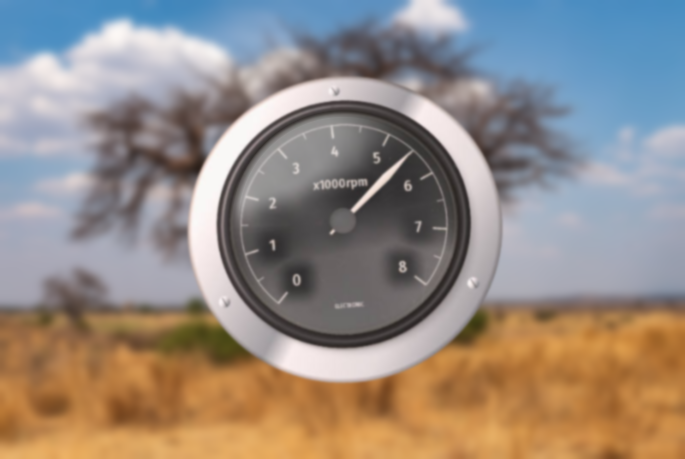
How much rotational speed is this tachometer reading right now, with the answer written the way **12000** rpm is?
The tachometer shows **5500** rpm
